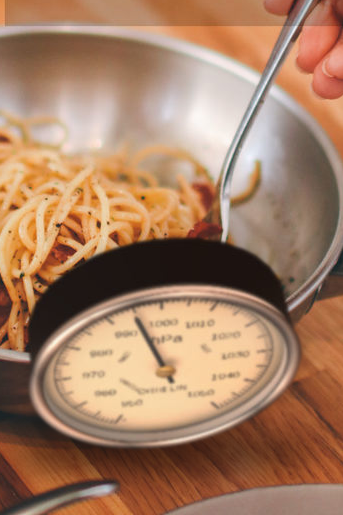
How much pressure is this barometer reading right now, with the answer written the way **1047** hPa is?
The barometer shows **995** hPa
